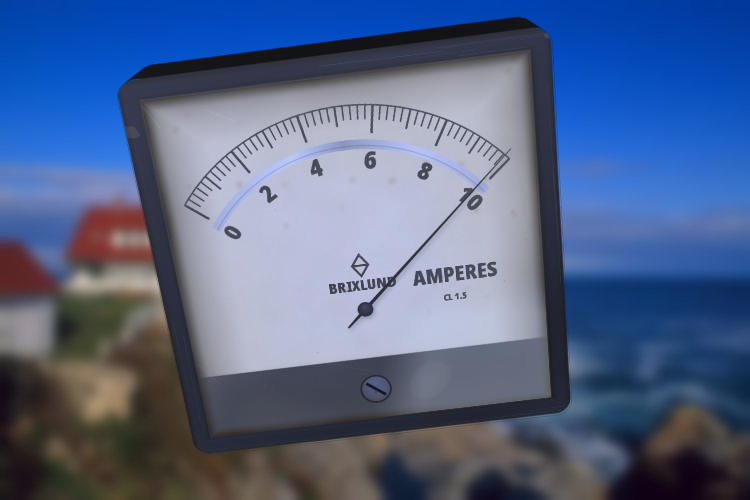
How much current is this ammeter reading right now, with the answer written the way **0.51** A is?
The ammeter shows **9.8** A
